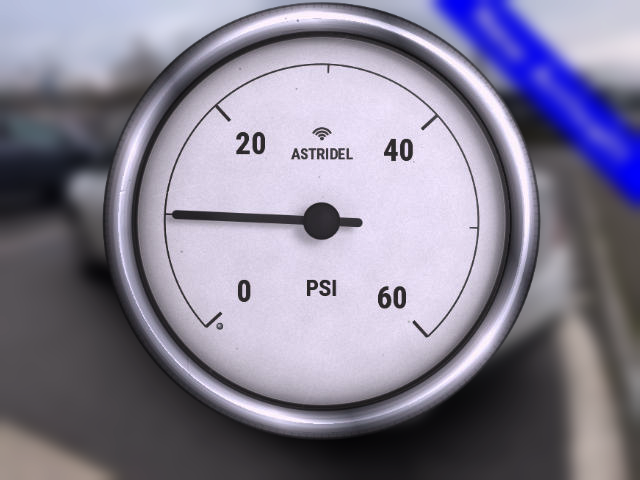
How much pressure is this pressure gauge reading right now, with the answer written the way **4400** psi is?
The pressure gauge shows **10** psi
